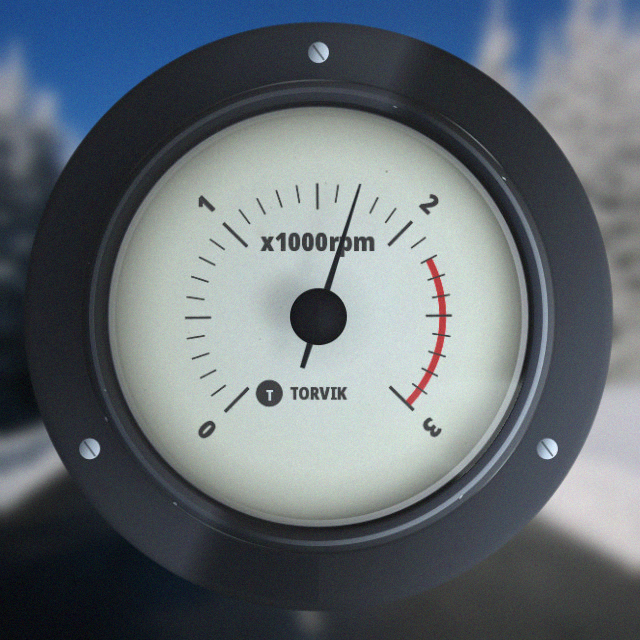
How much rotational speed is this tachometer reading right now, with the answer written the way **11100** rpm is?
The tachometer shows **1700** rpm
